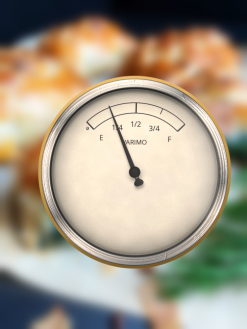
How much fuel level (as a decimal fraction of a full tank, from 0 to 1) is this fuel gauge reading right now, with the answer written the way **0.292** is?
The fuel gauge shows **0.25**
